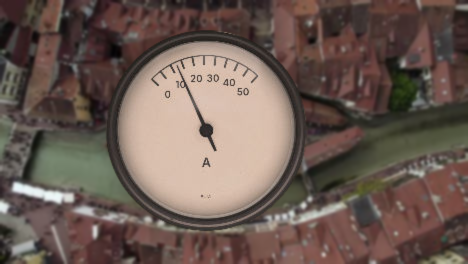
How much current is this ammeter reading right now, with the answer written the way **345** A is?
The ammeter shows **12.5** A
